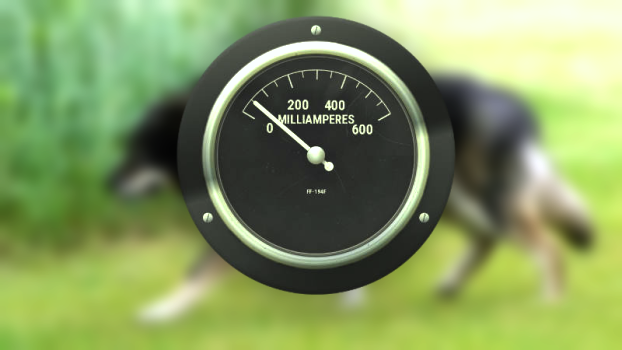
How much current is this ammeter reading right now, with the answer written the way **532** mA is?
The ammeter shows **50** mA
